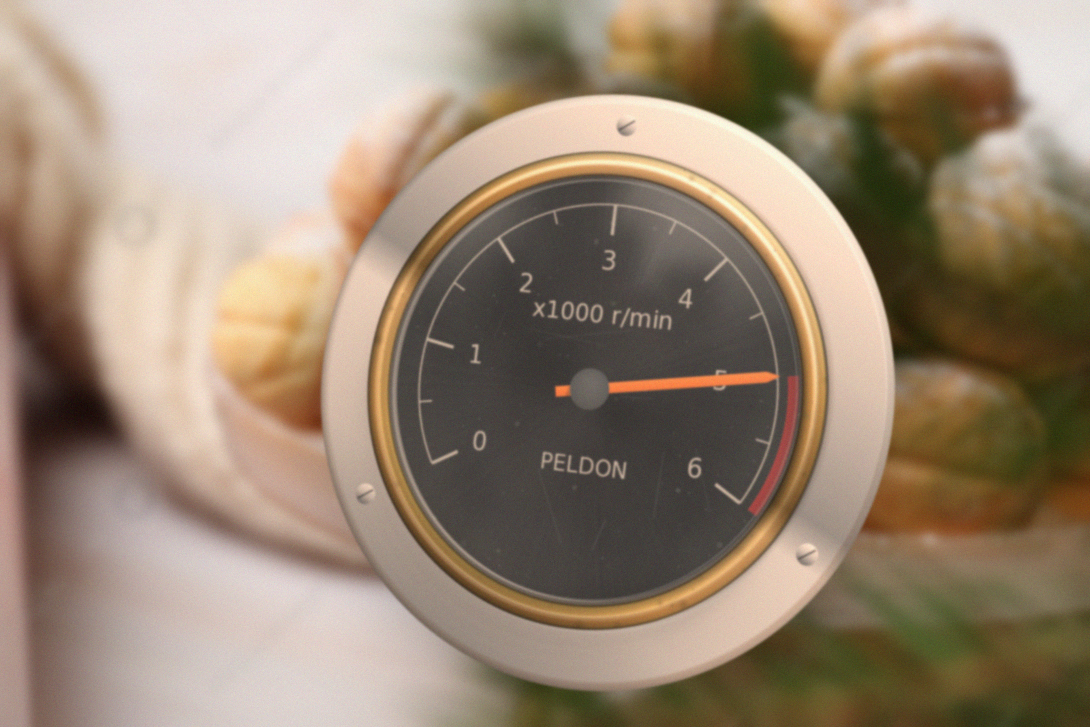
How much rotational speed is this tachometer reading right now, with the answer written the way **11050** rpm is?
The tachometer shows **5000** rpm
